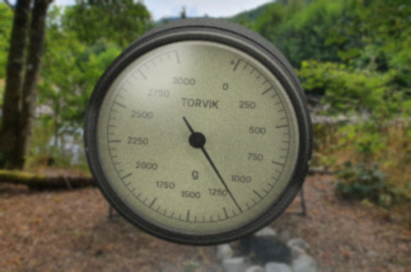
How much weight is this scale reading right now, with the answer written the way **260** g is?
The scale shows **1150** g
